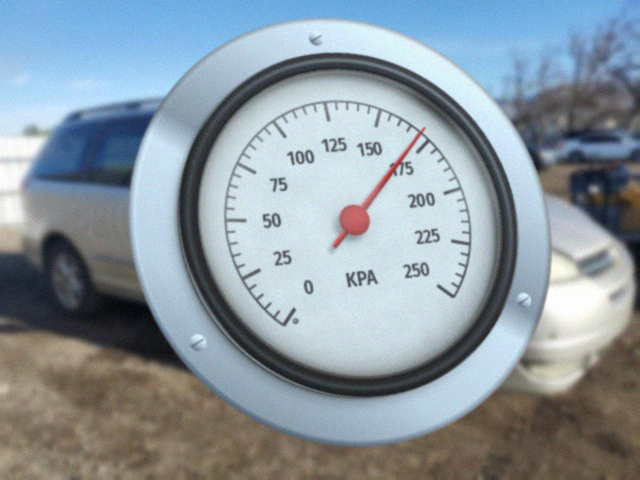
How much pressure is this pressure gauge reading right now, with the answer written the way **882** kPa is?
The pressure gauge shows **170** kPa
